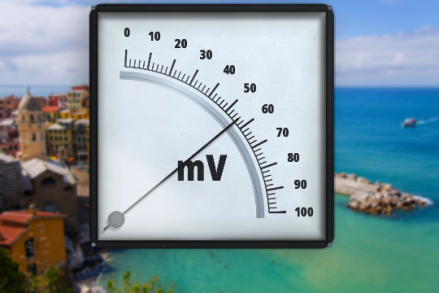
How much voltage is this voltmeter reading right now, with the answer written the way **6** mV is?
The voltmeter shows **56** mV
